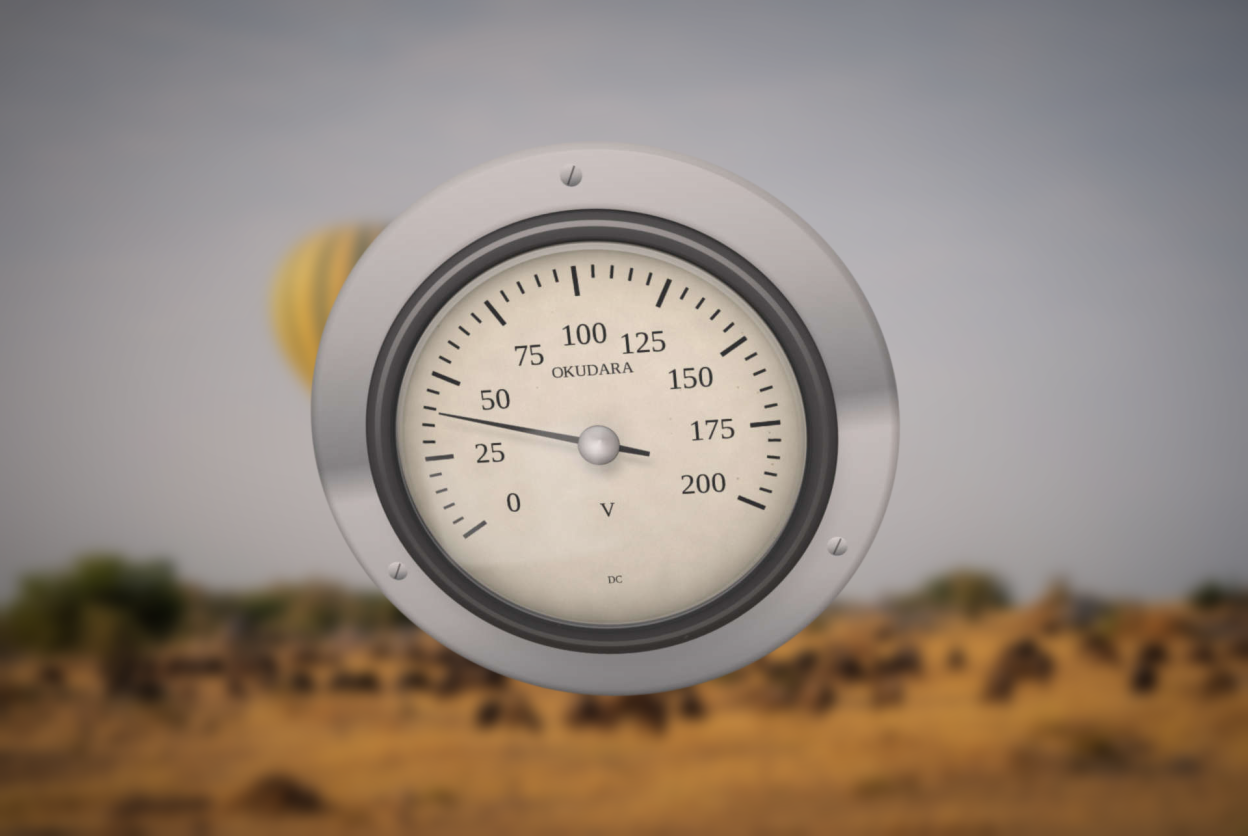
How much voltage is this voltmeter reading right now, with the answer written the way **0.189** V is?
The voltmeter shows **40** V
